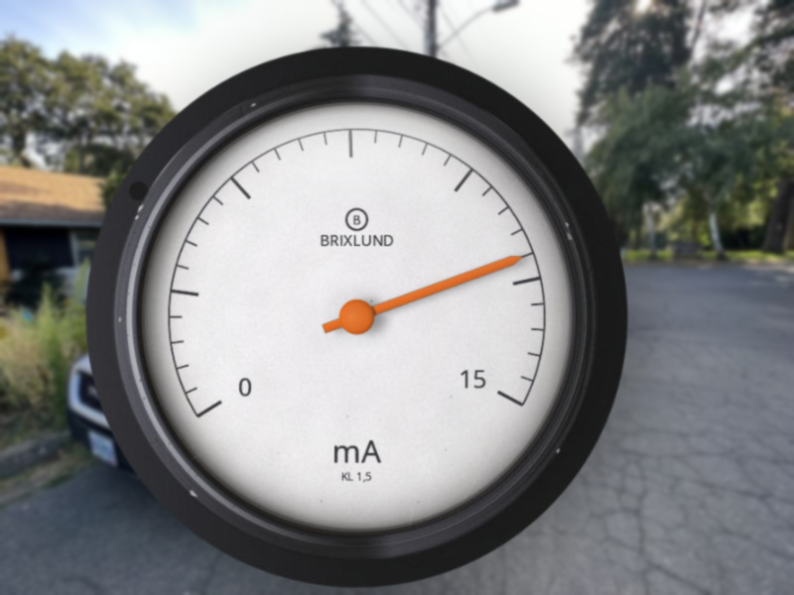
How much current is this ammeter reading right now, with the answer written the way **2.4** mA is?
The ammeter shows **12** mA
